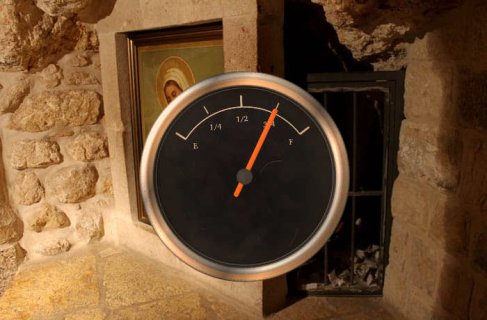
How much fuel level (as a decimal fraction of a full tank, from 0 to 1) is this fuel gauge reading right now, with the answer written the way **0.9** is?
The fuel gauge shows **0.75**
